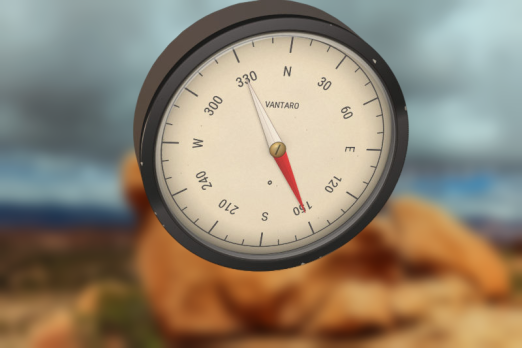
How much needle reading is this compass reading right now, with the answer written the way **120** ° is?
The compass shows **150** °
